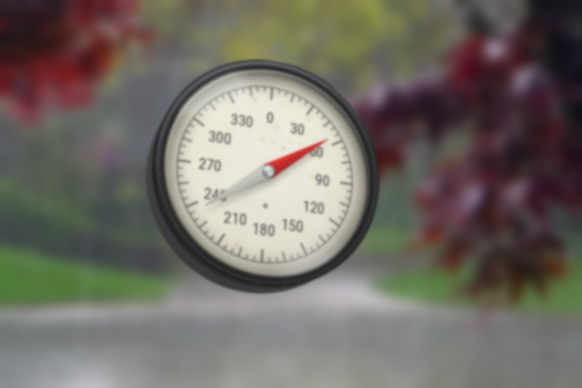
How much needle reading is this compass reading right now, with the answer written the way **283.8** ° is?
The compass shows **55** °
